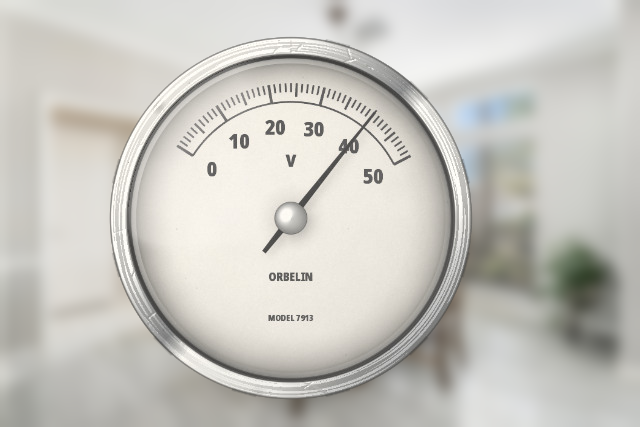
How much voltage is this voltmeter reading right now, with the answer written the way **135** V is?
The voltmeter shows **40** V
